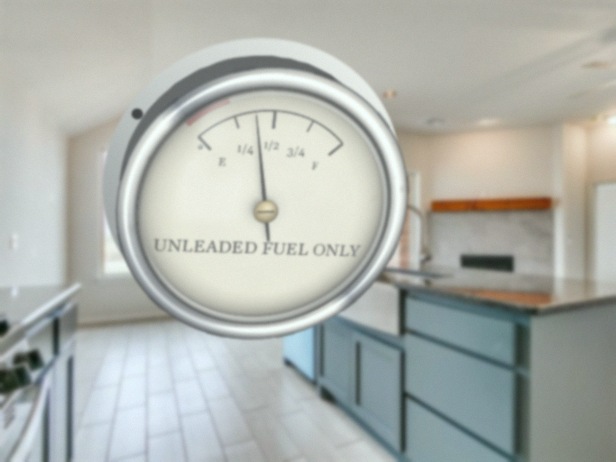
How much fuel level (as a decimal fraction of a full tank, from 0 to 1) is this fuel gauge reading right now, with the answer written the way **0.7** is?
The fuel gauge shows **0.375**
